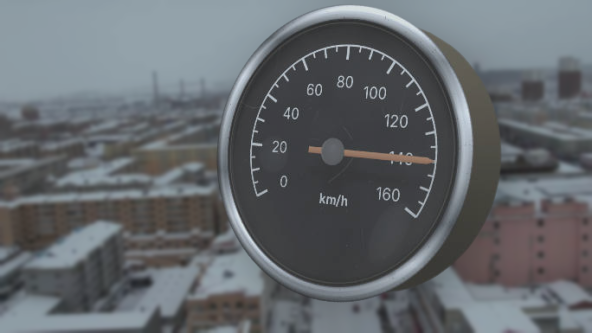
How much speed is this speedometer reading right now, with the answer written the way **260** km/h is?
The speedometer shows **140** km/h
